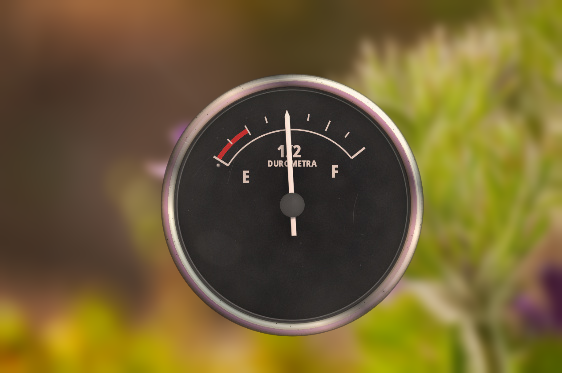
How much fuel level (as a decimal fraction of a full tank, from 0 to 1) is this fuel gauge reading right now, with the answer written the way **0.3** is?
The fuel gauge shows **0.5**
